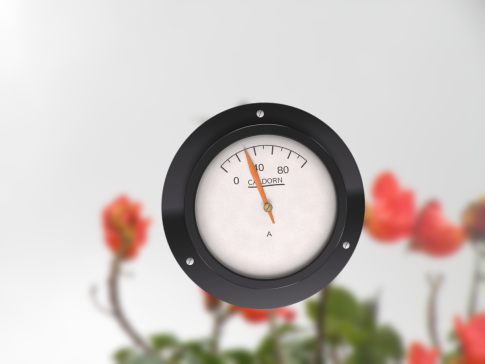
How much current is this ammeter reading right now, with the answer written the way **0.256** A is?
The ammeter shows **30** A
